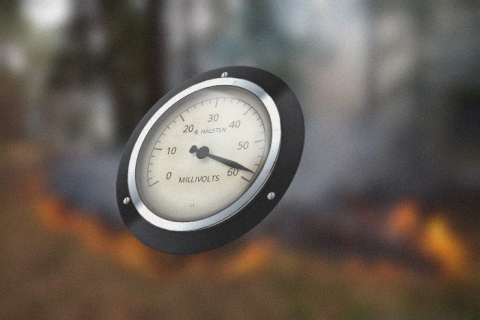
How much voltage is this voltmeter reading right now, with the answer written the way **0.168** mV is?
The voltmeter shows **58** mV
